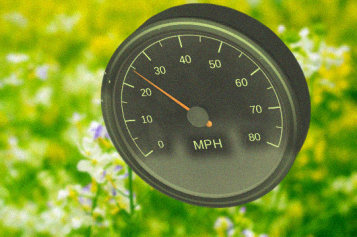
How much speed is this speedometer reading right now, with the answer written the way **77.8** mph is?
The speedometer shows **25** mph
